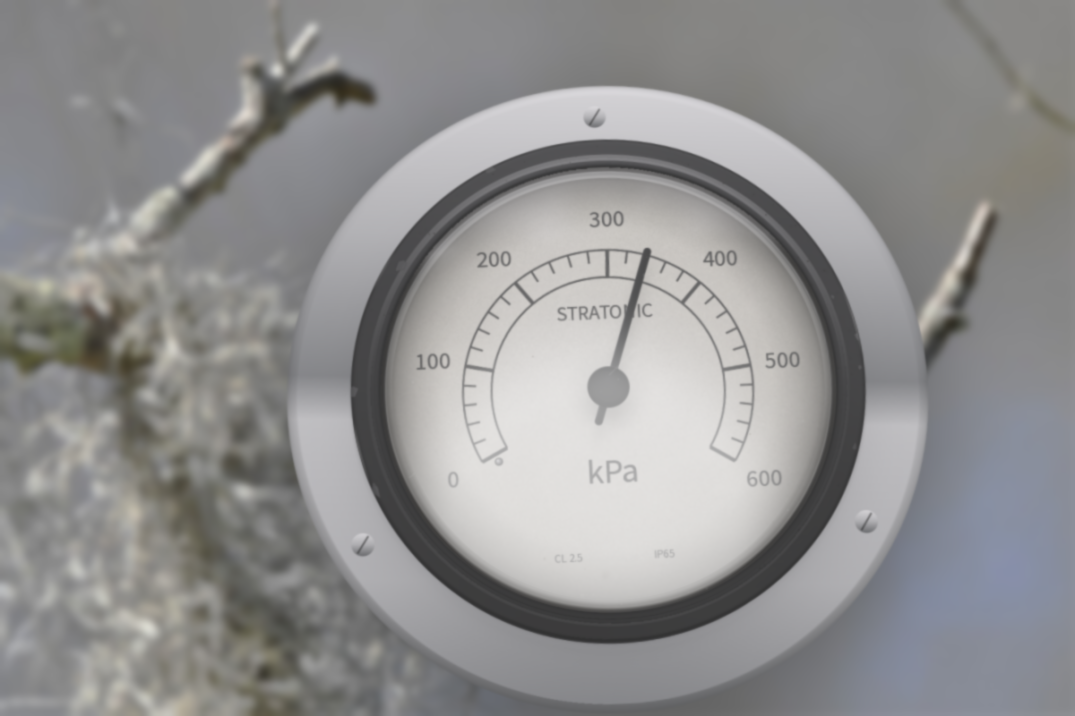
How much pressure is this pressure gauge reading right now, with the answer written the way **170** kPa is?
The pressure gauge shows **340** kPa
